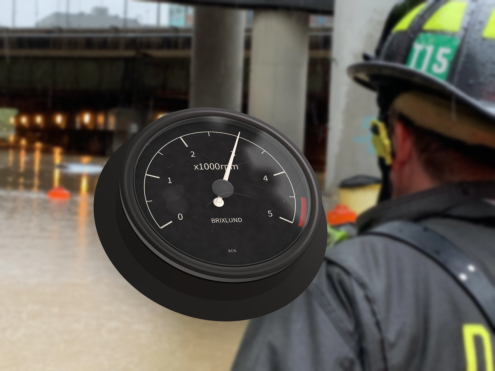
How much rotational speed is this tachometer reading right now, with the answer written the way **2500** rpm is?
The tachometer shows **3000** rpm
